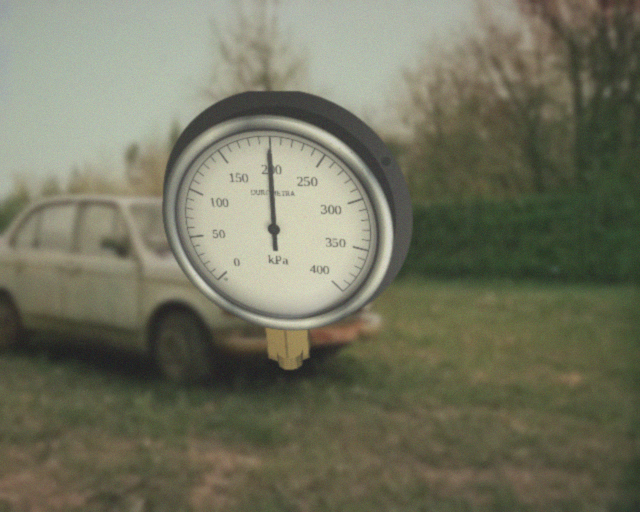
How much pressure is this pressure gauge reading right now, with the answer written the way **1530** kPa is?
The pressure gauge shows **200** kPa
